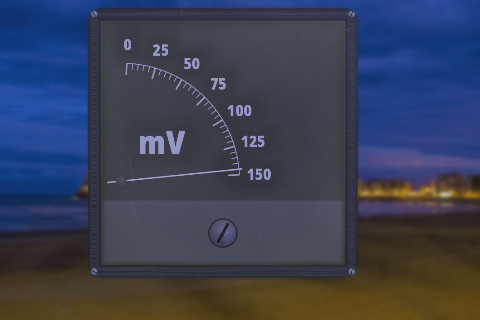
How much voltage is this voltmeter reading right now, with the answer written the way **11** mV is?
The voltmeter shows **145** mV
